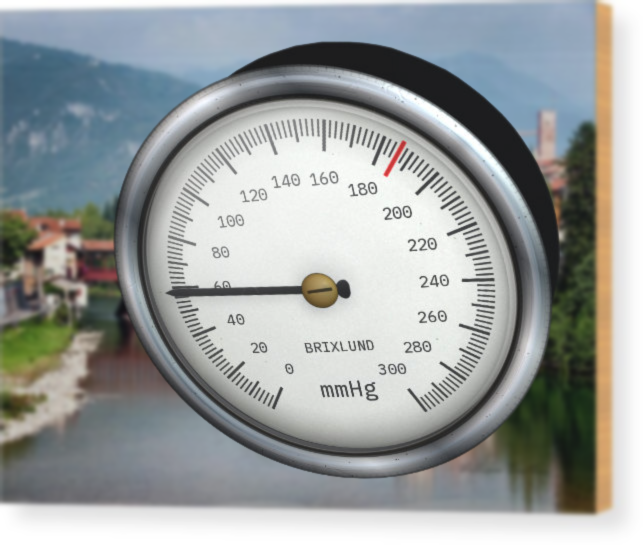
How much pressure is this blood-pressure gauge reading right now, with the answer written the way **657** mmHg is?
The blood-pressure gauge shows **60** mmHg
